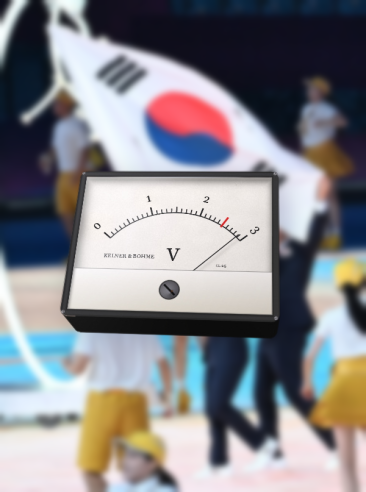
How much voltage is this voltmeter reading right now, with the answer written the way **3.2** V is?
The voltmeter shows **2.9** V
